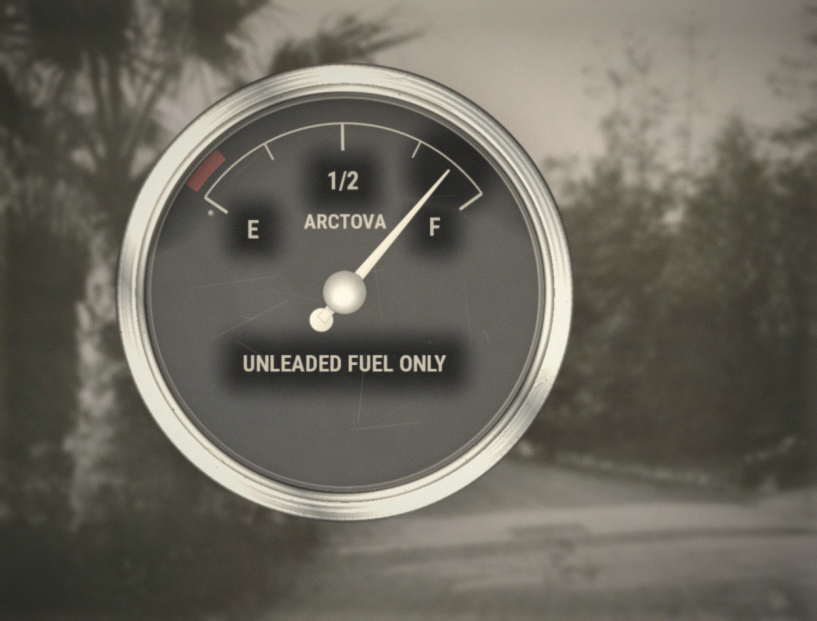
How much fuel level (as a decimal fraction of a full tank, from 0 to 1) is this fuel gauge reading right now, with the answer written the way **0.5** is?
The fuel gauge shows **0.875**
